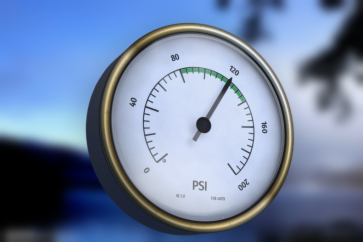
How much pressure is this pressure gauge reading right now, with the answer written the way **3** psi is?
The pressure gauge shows **120** psi
